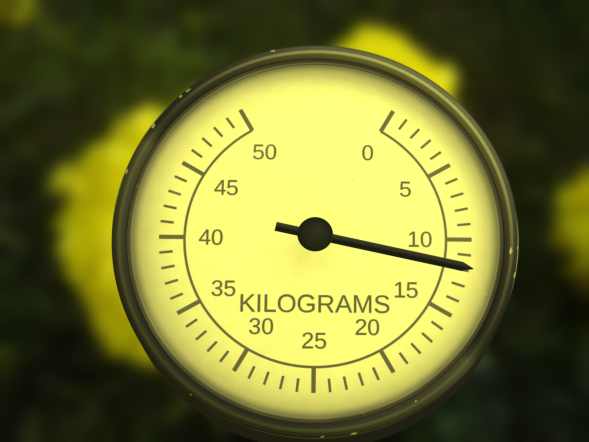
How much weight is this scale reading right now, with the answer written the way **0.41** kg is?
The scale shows **12** kg
